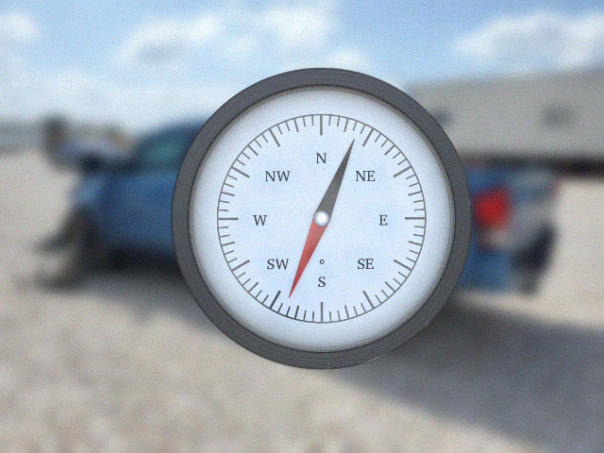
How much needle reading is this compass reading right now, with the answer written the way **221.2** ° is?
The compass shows **202.5** °
